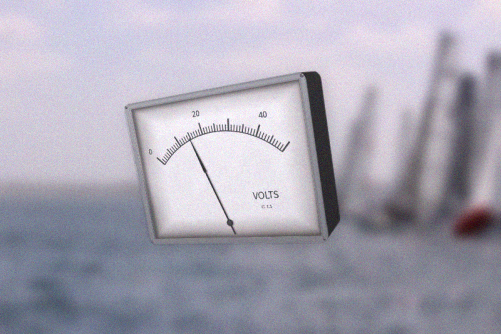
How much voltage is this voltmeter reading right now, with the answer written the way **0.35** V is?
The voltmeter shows **15** V
